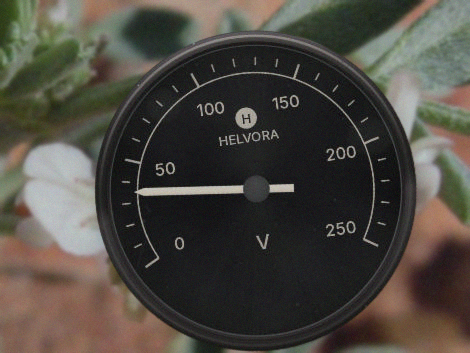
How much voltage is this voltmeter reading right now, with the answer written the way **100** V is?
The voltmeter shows **35** V
